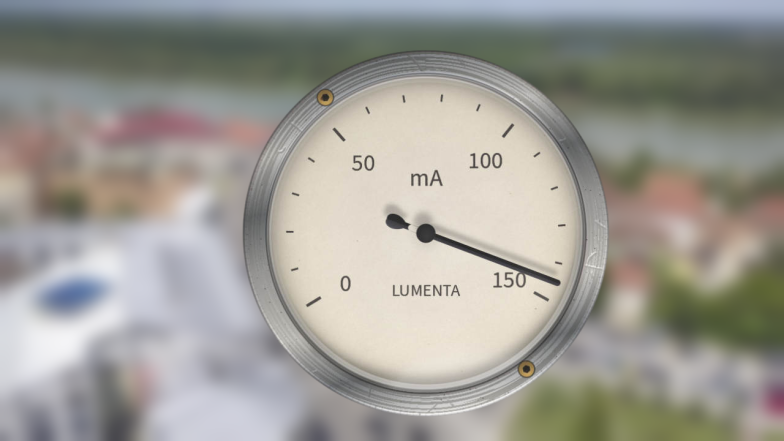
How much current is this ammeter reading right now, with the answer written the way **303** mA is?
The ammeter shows **145** mA
